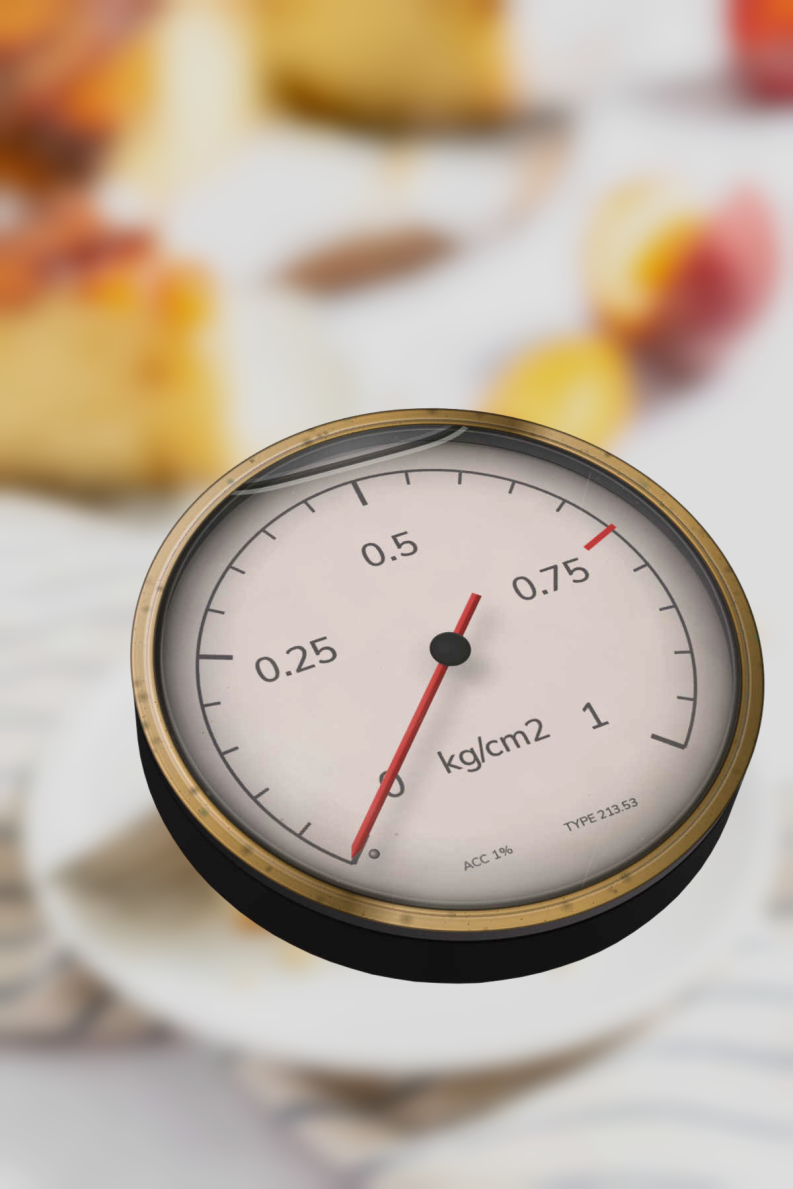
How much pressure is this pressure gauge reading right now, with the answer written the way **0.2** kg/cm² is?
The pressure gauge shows **0** kg/cm²
